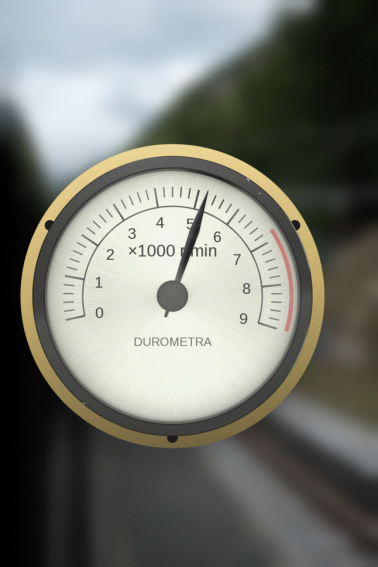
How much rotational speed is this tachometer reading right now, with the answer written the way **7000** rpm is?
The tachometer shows **5200** rpm
